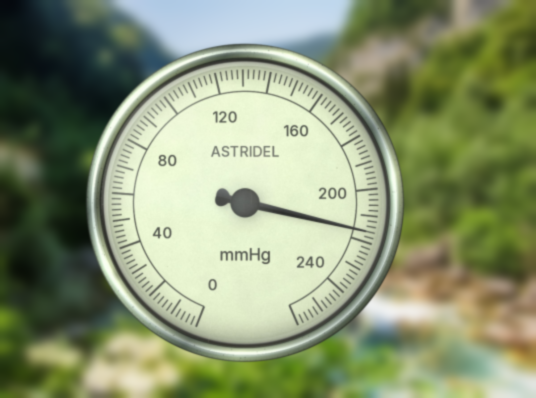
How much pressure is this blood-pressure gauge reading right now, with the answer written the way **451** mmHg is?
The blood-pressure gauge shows **216** mmHg
